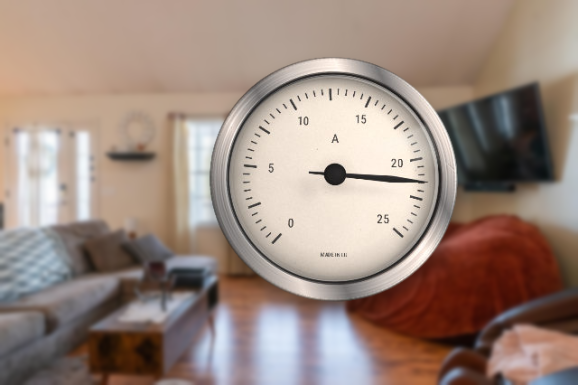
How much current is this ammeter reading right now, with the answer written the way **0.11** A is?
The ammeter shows **21.5** A
